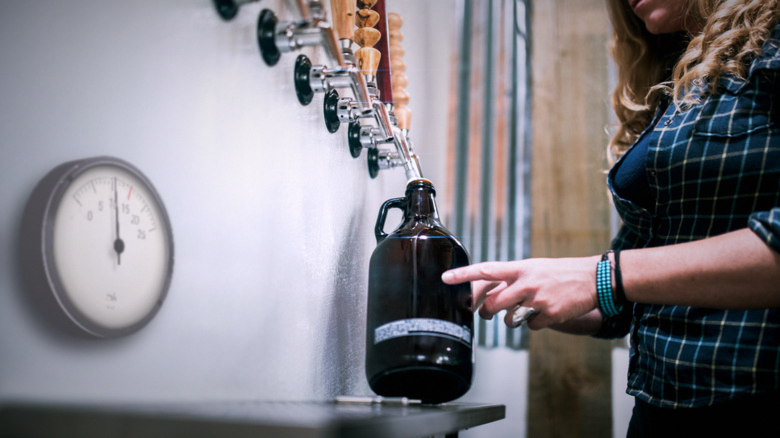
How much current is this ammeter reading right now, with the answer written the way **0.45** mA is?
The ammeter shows **10** mA
